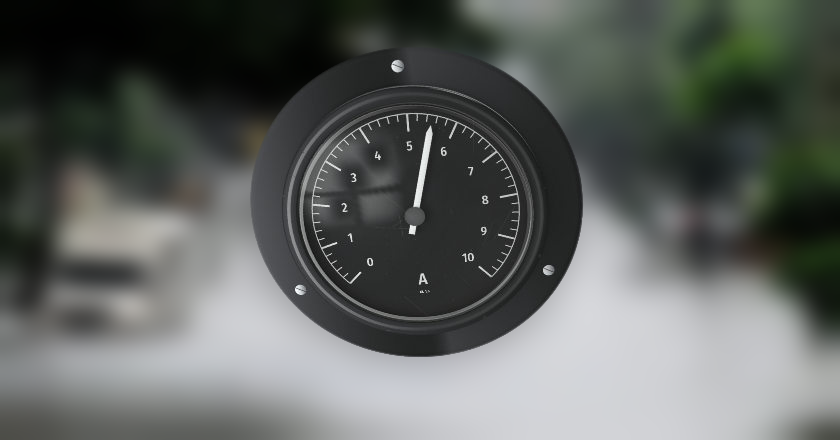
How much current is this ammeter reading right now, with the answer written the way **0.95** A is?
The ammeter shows **5.5** A
